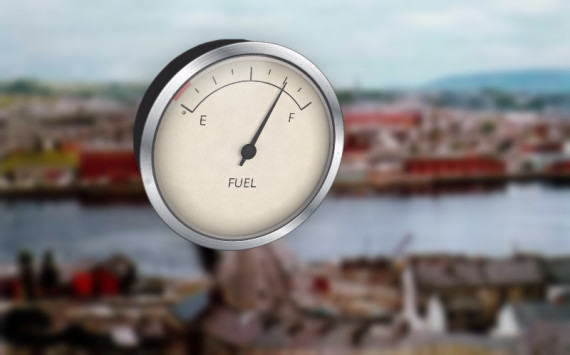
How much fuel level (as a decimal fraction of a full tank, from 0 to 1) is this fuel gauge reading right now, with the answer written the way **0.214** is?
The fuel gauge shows **0.75**
